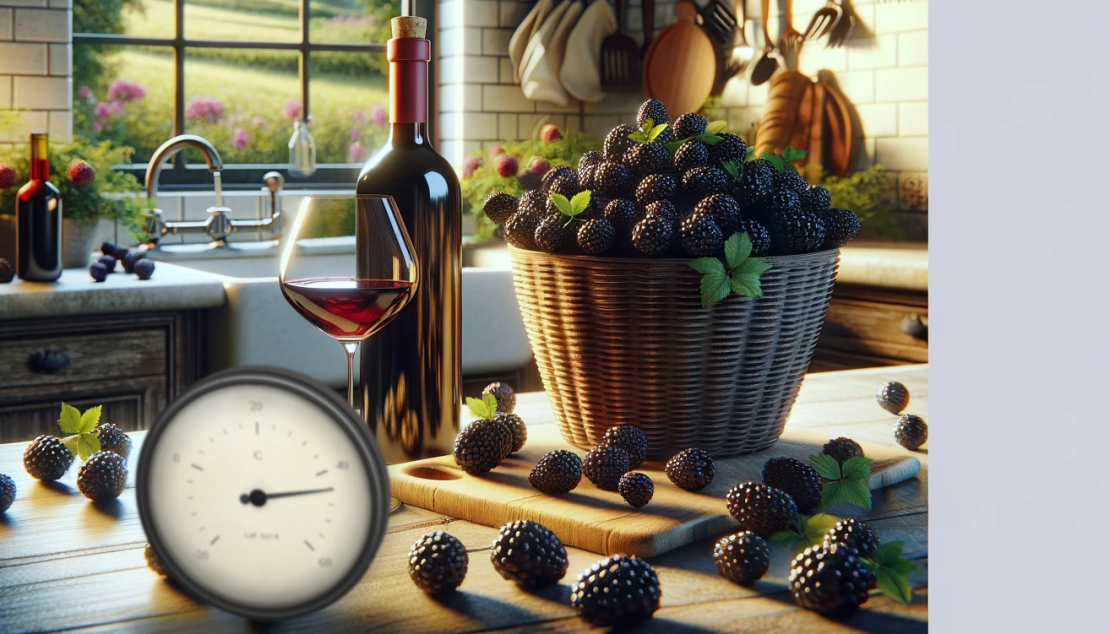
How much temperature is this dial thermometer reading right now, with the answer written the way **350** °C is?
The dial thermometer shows **44** °C
